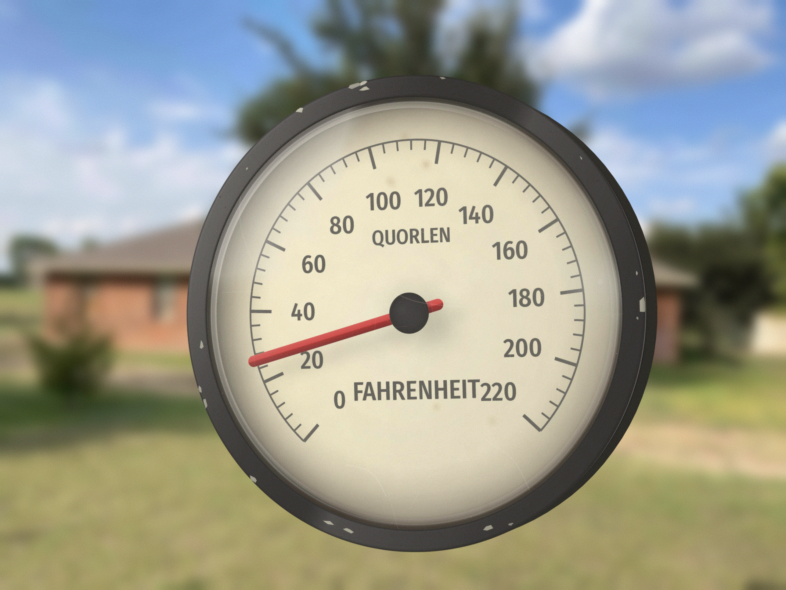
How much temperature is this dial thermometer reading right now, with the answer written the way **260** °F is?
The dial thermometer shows **26** °F
